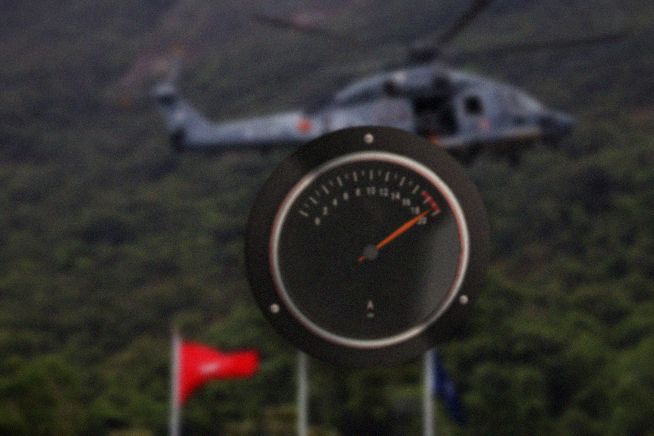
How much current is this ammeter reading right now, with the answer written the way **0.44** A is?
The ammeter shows **19** A
